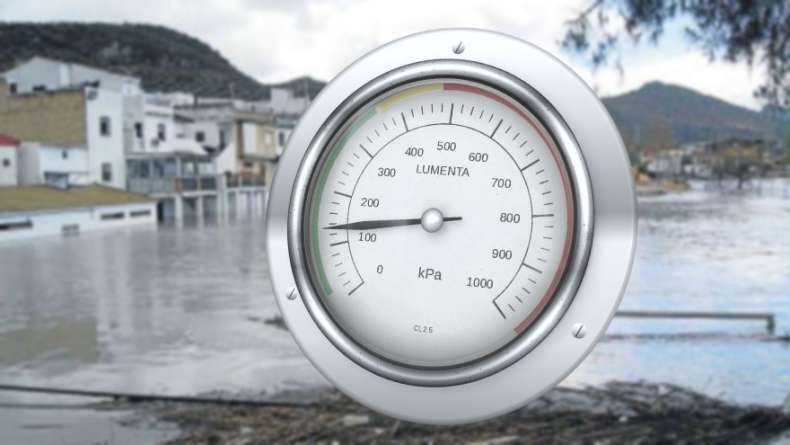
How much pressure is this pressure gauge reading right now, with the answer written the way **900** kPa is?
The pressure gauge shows **130** kPa
